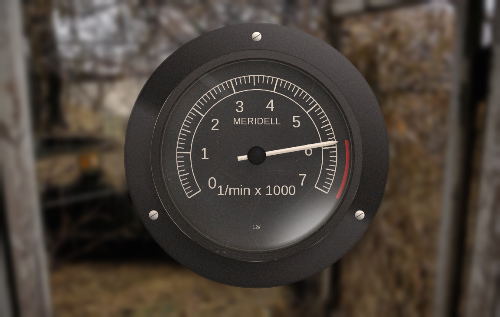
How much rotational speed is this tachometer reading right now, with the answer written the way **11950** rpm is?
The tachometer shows **5900** rpm
